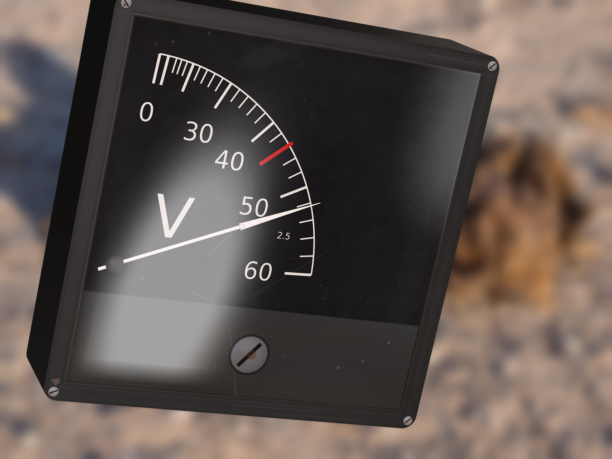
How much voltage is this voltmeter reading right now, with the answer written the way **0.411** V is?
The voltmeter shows **52** V
